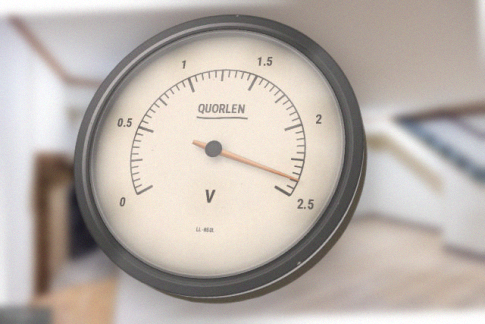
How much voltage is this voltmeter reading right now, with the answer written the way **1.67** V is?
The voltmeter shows **2.4** V
